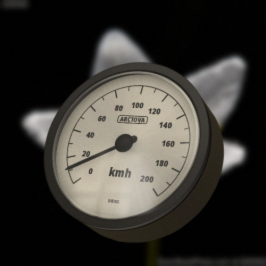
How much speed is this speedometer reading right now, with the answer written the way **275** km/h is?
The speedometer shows **10** km/h
